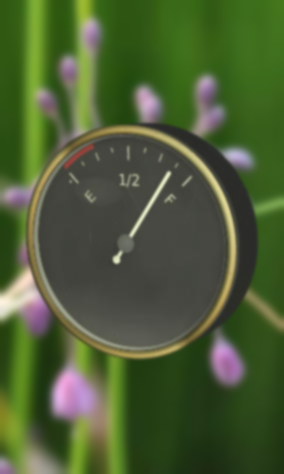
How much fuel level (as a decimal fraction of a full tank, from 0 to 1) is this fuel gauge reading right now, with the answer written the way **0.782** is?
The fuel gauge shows **0.875**
